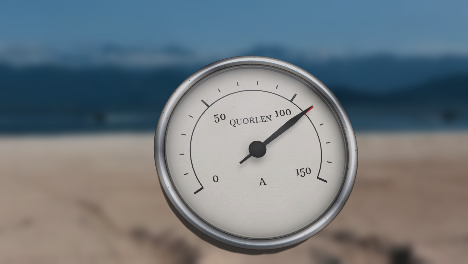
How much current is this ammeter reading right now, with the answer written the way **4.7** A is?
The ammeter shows **110** A
